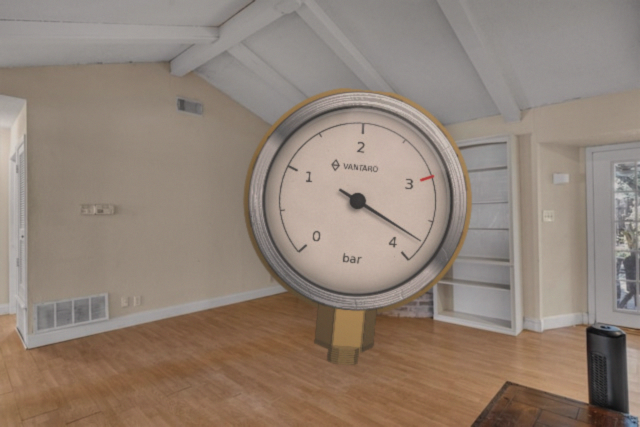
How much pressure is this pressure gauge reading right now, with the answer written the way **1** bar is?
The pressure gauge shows **3.75** bar
